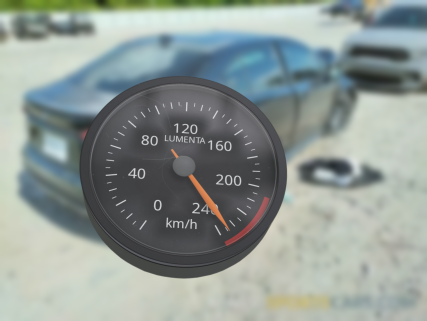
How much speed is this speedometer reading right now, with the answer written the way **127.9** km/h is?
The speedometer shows **235** km/h
